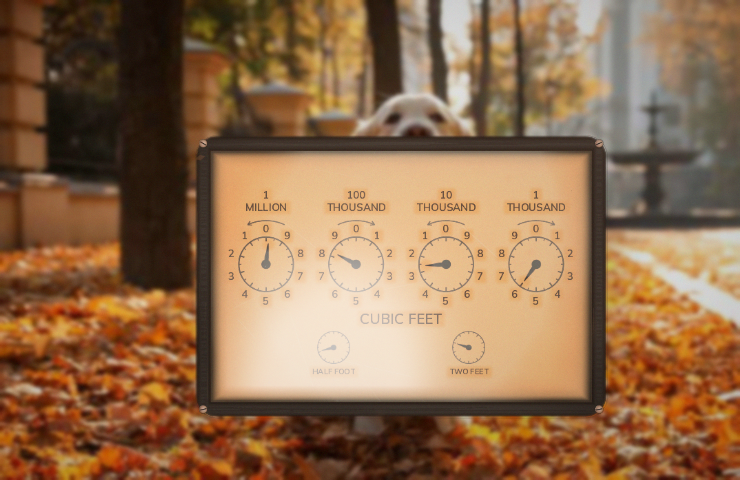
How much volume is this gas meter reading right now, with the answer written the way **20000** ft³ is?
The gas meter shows **982600** ft³
